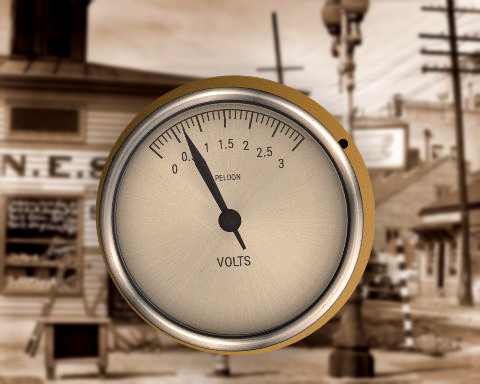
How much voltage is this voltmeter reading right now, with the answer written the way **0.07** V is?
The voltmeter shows **0.7** V
